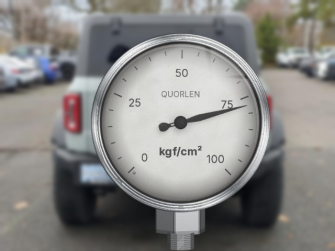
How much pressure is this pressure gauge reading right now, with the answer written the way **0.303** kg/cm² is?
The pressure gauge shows **77.5** kg/cm²
